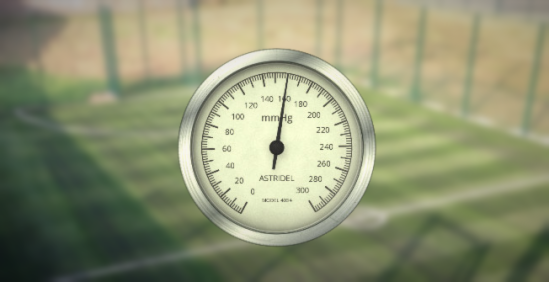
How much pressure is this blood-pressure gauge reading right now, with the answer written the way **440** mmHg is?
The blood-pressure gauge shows **160** mmHg
